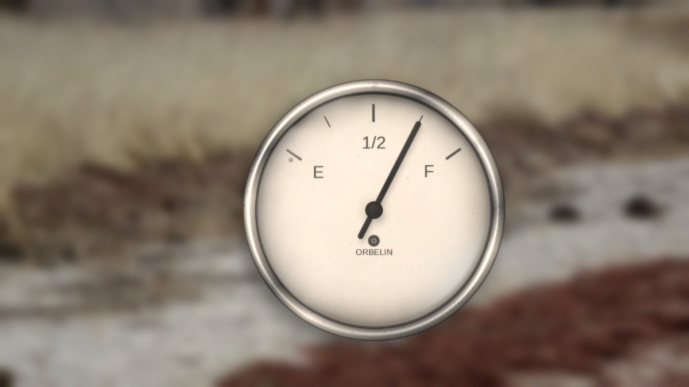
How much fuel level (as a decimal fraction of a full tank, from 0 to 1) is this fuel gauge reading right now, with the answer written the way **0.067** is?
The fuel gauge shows **0.75**
